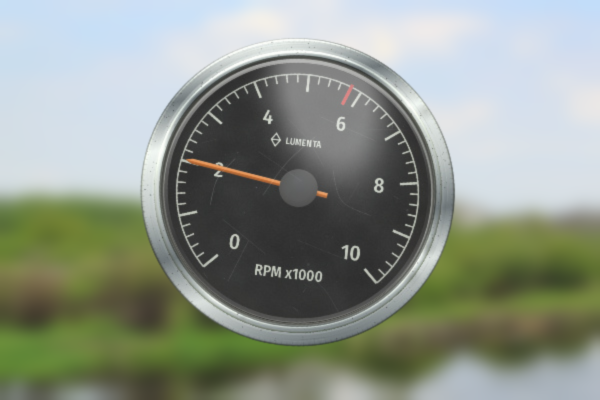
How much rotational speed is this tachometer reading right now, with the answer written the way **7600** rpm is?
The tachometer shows **2000** rpm
